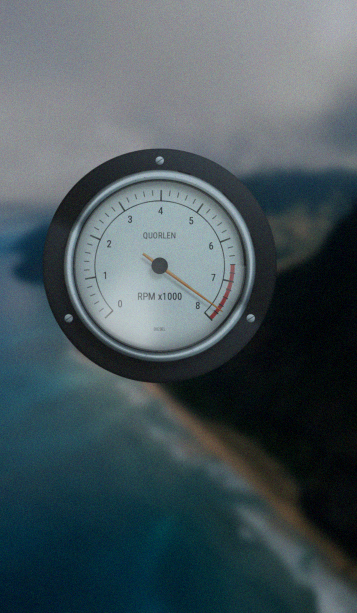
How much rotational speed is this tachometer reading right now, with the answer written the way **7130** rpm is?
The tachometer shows **7700** rpm
